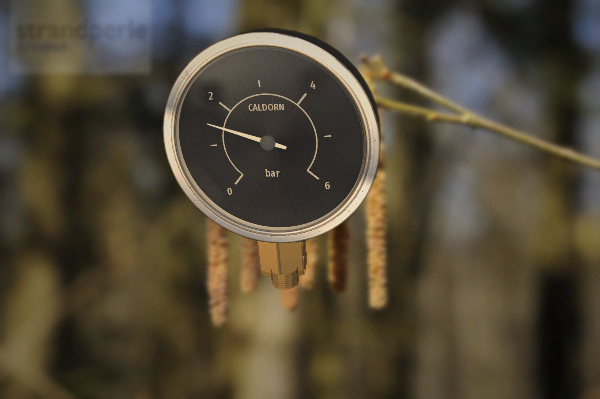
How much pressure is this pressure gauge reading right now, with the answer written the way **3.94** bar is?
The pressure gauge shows **1.5** bar
